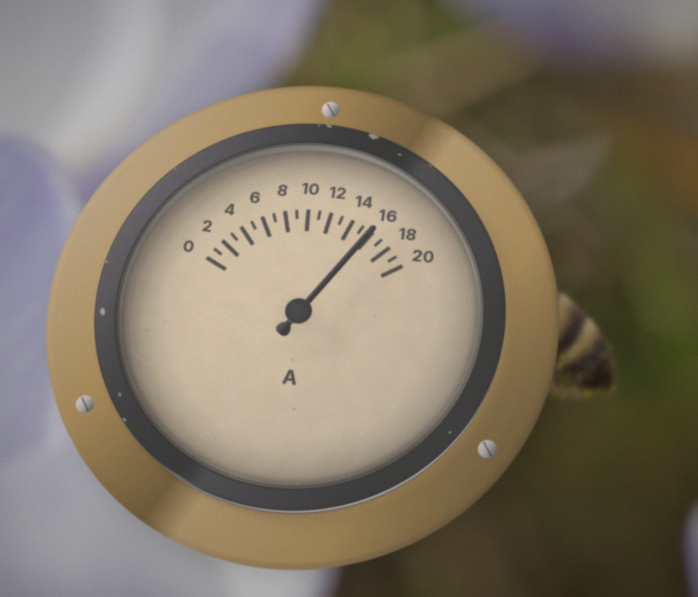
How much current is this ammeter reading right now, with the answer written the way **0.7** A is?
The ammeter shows **16** A
